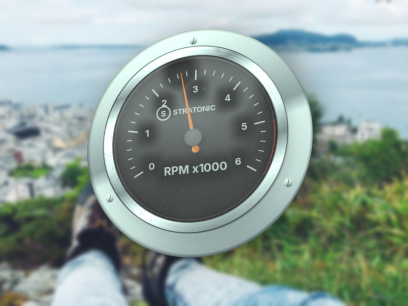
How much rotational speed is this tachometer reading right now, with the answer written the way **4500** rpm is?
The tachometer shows **2700** rpm
